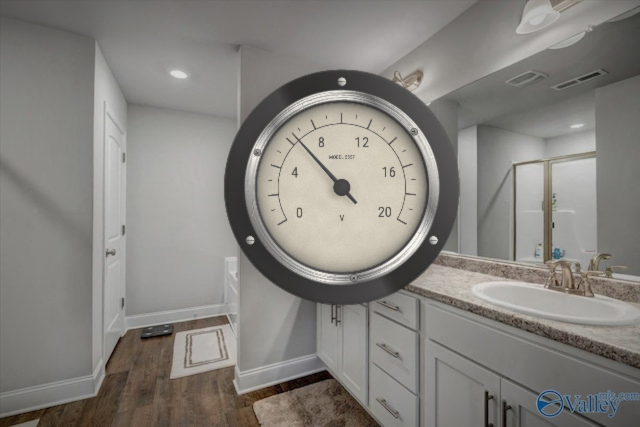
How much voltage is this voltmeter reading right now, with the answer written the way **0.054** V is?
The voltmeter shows **6.5** V
